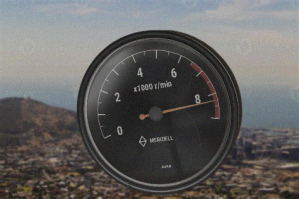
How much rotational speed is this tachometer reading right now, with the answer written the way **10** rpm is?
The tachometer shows **8250** rpm
